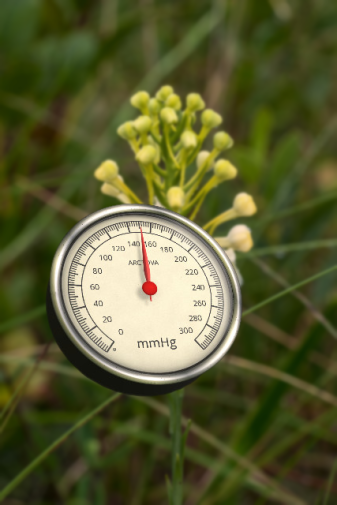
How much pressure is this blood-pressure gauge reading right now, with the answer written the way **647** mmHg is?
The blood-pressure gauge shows **150** mmHg
